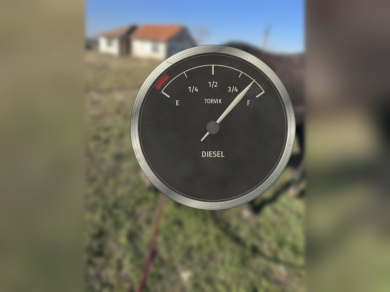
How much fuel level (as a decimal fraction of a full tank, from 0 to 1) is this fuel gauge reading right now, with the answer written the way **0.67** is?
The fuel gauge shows **0.875**
